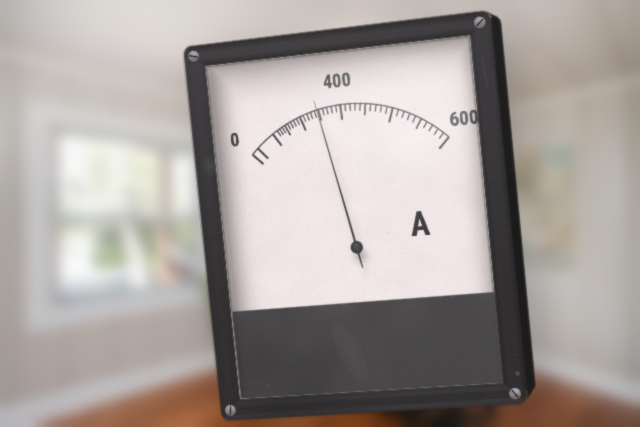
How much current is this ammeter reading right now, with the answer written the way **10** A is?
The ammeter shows **350** A
